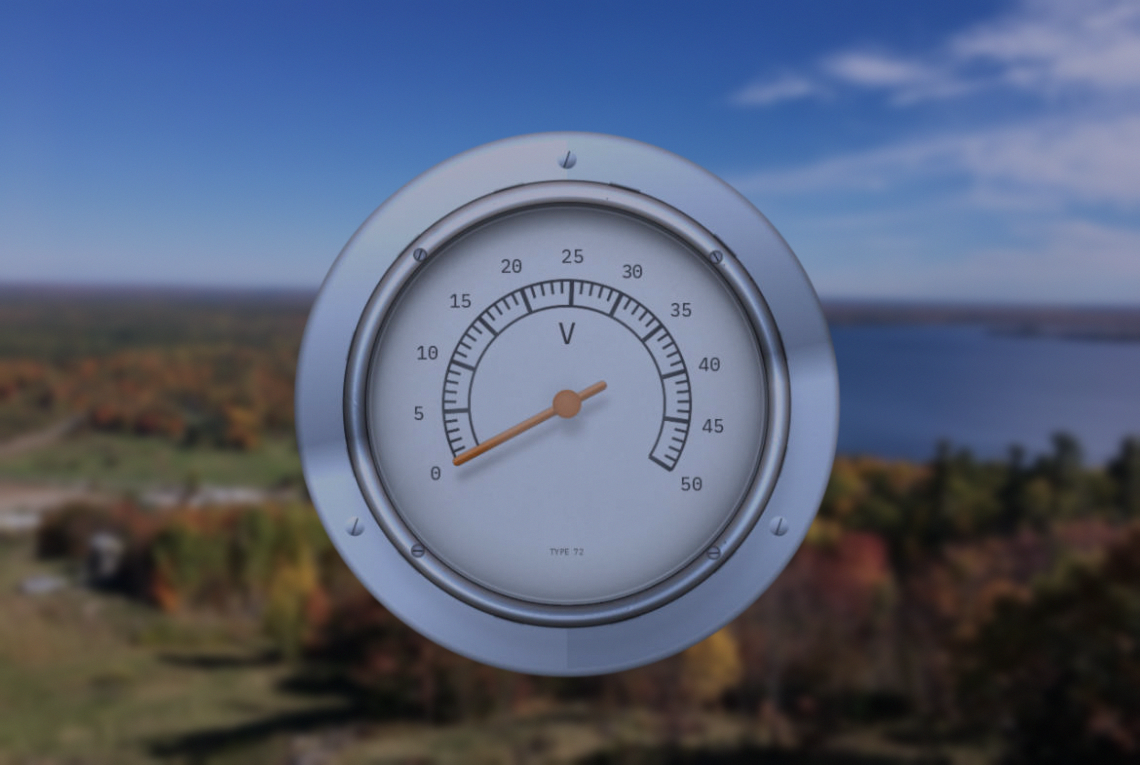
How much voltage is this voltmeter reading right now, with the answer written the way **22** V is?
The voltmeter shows **0** V
